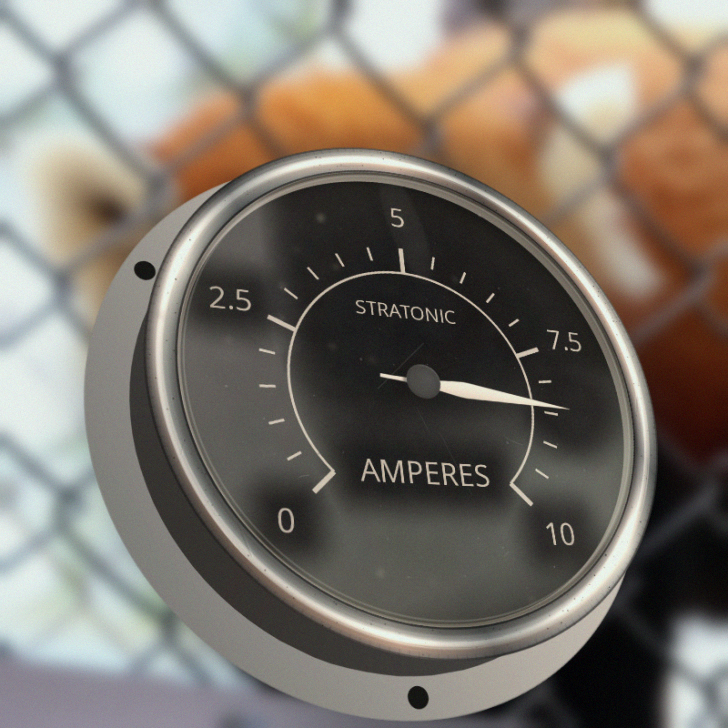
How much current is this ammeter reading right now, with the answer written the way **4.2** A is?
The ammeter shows **8.5** A
